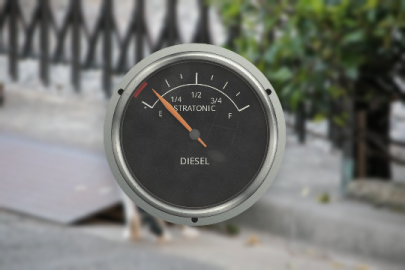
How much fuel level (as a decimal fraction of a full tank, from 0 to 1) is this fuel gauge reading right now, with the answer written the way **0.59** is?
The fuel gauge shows **0.125**
